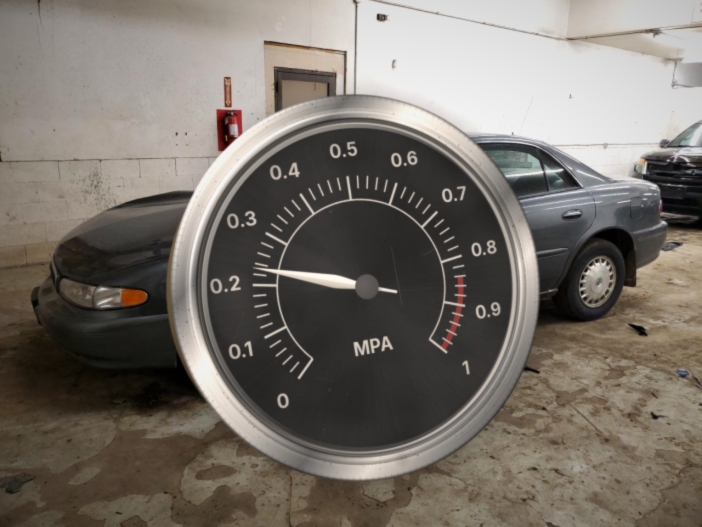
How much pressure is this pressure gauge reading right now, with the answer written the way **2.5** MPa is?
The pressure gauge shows **0.23** MPa
